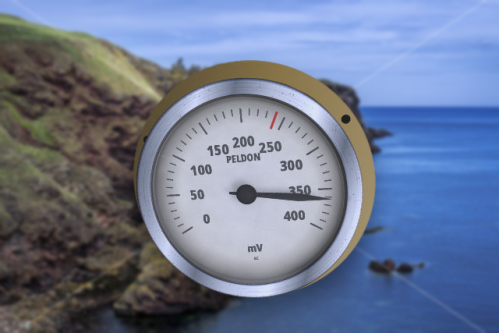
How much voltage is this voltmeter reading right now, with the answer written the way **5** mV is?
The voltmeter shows **360** mV
